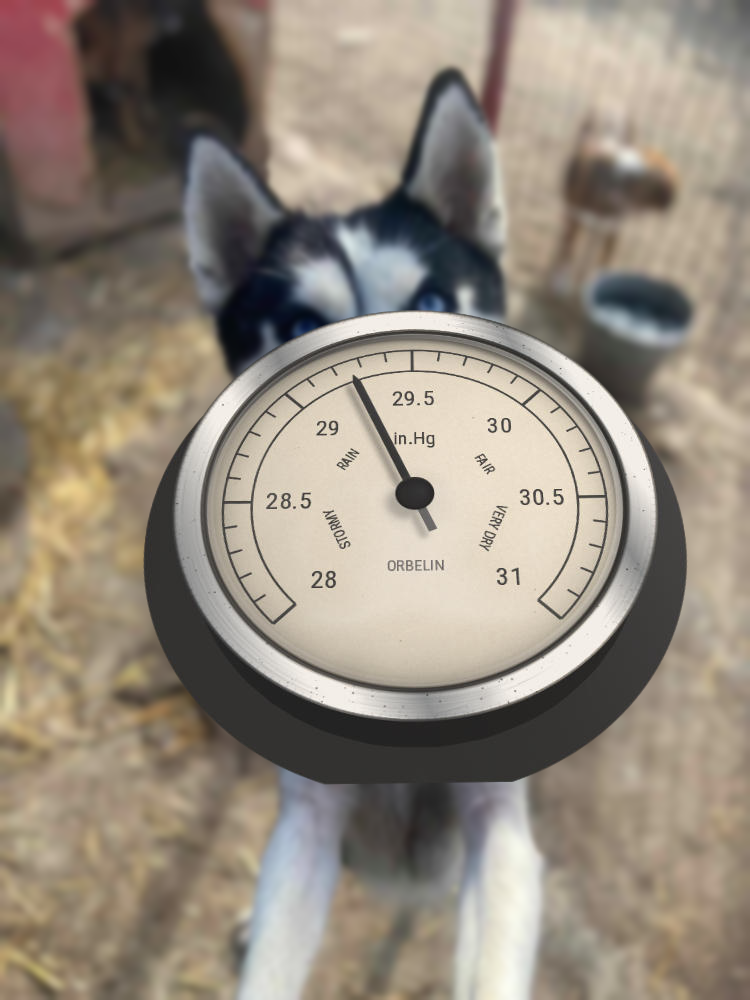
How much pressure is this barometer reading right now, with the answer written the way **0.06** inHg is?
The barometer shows **29.25** inHg
